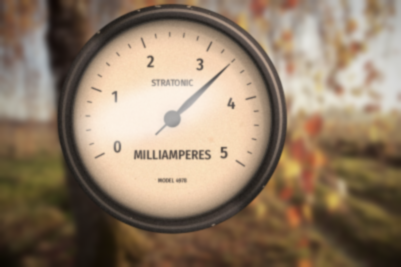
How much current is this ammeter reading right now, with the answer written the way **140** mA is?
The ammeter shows **3.4** mA
